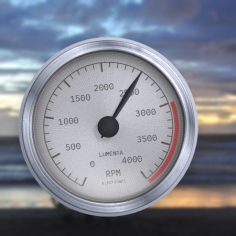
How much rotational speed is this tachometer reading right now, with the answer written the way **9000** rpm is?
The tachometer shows **2500** rpm
